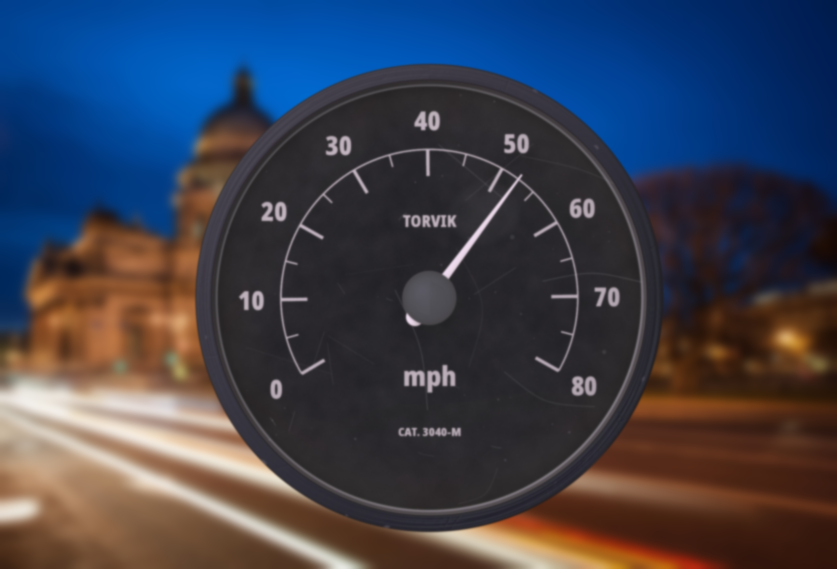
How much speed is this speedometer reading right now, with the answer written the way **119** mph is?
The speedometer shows **52.5** mph
